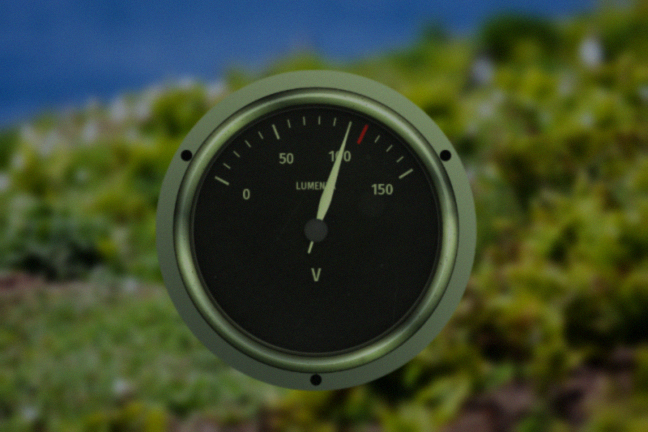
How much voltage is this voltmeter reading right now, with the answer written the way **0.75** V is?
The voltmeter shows **100** V
